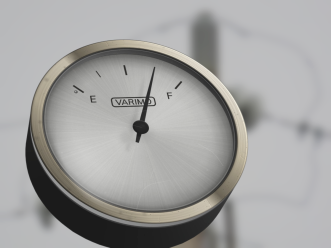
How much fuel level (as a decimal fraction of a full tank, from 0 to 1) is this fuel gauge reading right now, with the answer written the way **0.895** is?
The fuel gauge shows **0.75**
